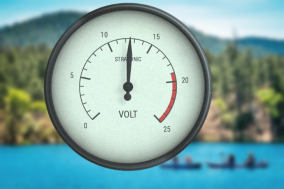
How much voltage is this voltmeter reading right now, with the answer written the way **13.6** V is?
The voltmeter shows **12.5** V
